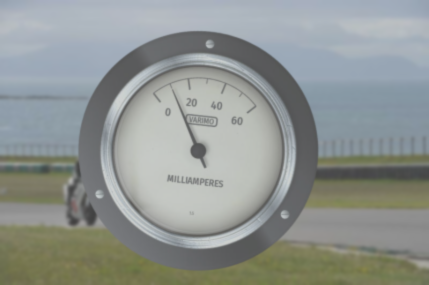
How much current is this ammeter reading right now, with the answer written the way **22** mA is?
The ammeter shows **10** mA
